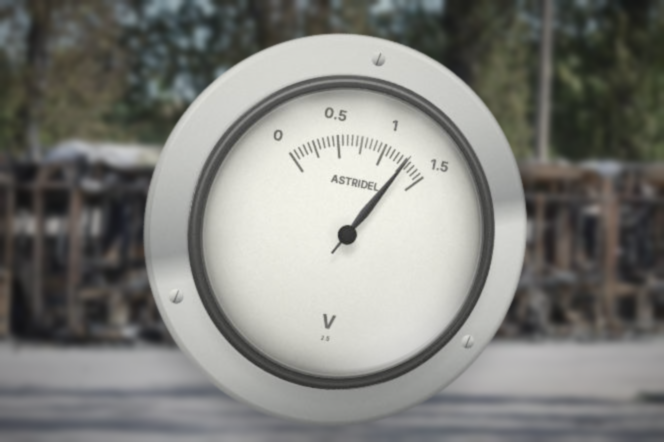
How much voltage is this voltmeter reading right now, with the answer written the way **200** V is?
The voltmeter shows **1.25** V
